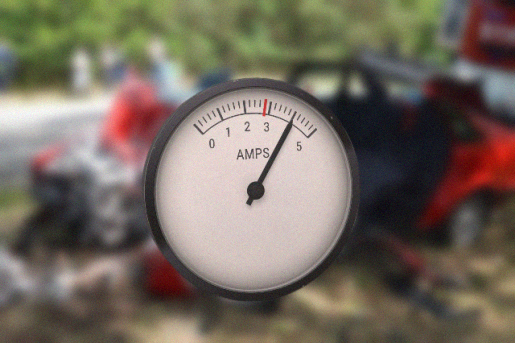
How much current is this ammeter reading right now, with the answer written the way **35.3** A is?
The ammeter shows **4** A
